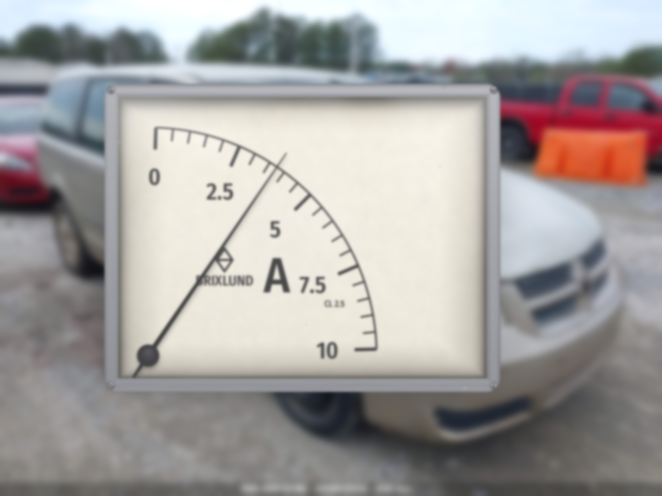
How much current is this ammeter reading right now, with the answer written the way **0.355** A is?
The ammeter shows **3.75** A
